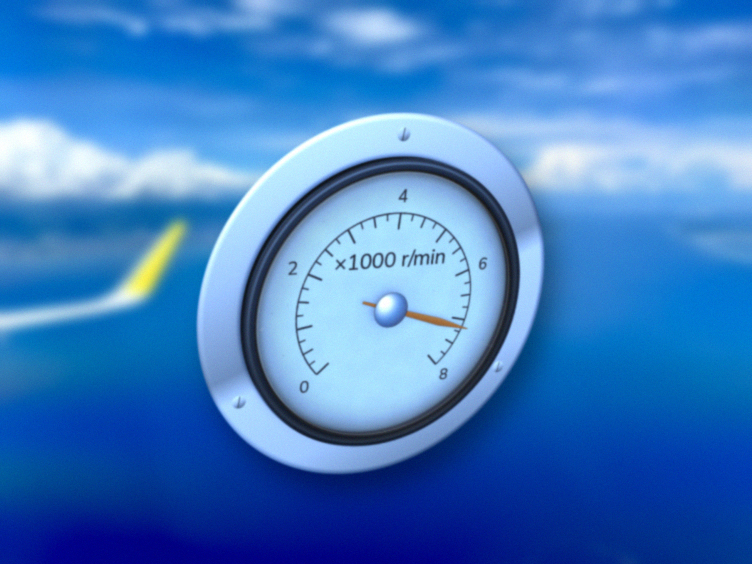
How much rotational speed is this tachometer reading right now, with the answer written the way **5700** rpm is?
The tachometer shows **7125** rpm
